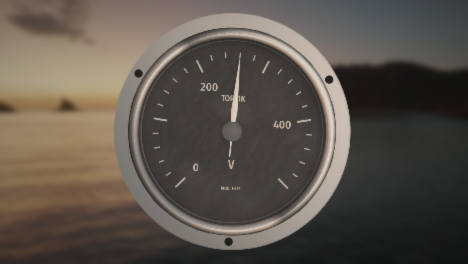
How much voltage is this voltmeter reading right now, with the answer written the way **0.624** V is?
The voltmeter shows **260** V
